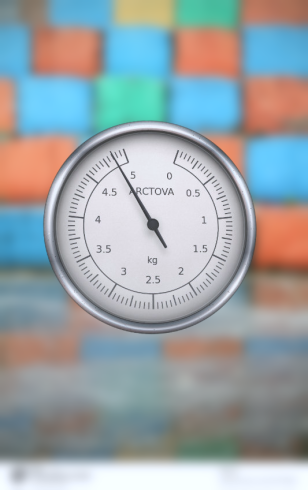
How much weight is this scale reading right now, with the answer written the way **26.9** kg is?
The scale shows **4.85** kg
